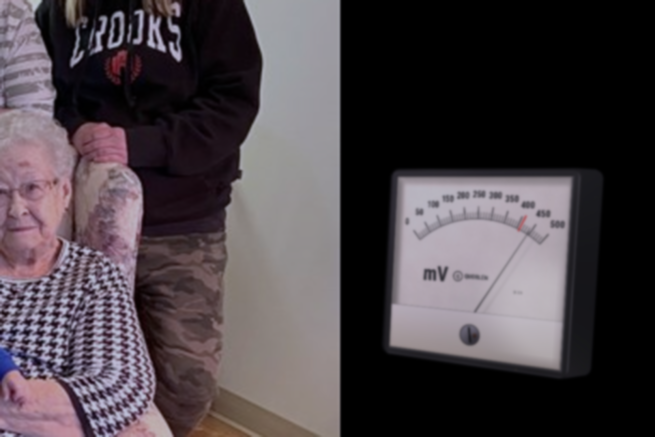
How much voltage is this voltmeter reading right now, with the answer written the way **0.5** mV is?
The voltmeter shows **450** mV
